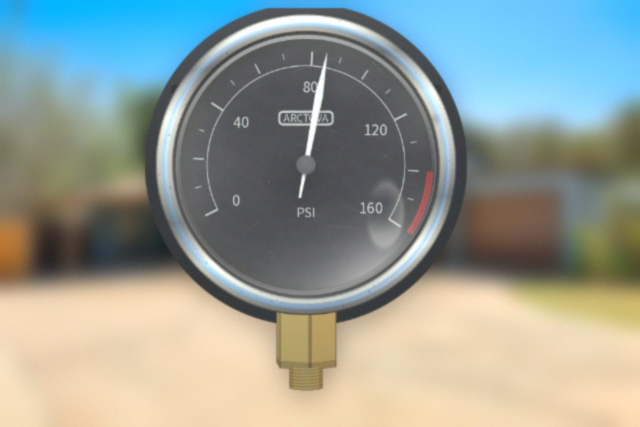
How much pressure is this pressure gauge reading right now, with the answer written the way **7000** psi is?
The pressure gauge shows **85** psi
